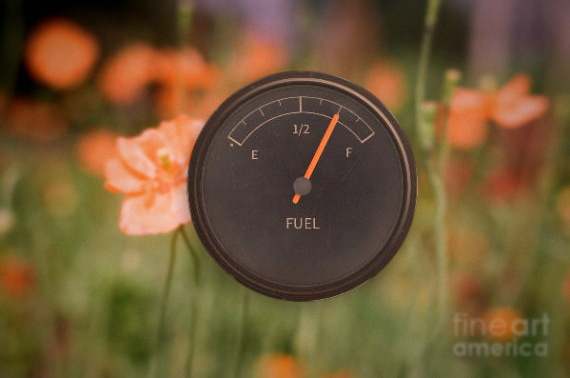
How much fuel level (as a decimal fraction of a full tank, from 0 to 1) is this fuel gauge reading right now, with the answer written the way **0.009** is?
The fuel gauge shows **0.75**
